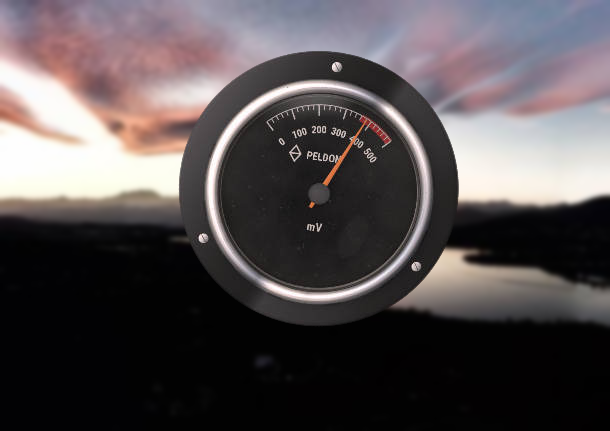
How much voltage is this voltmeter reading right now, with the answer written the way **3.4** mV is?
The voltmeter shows **380** mV
